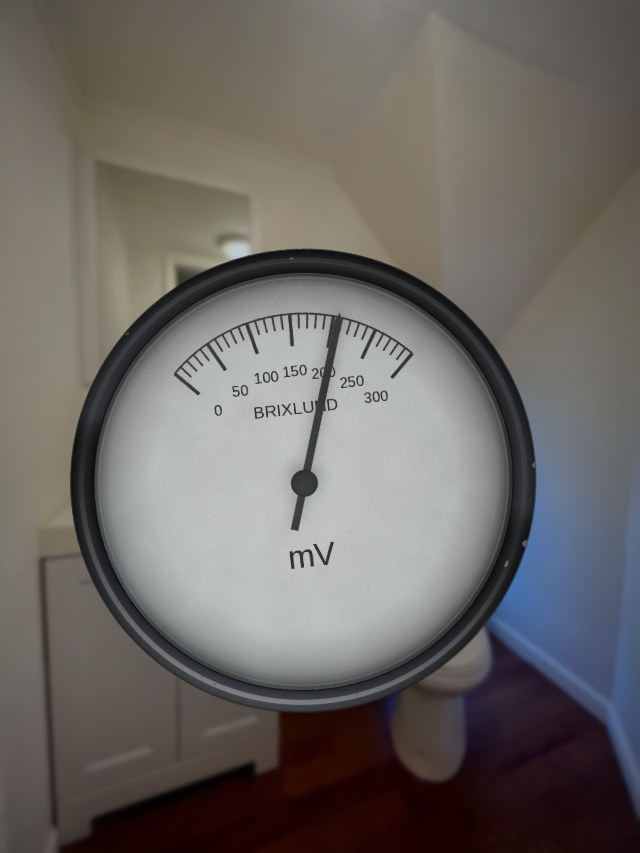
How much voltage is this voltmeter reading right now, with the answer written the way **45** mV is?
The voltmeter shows **205** mV
